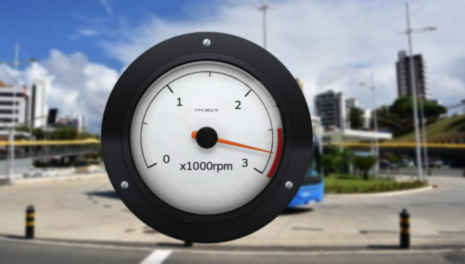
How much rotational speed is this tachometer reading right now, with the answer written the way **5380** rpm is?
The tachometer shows **2750** rpm
